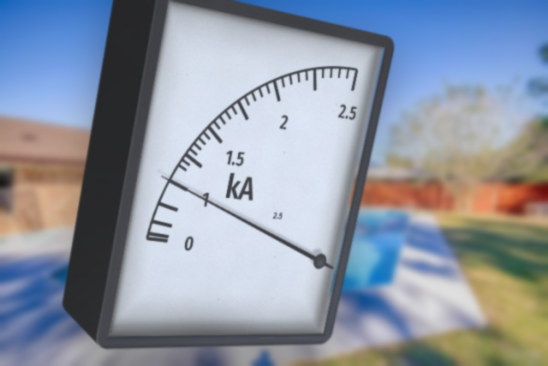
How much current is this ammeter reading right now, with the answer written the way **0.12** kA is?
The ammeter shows **1** kA
